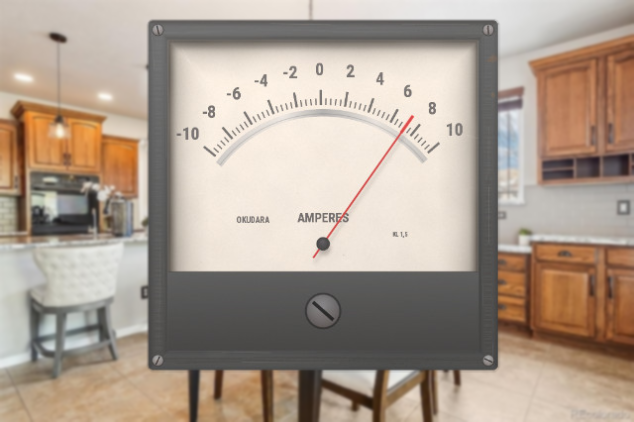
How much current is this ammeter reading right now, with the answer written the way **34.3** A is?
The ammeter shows **7.2** A
